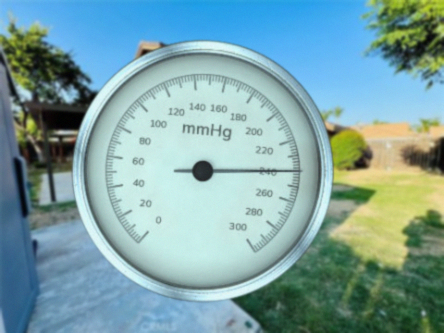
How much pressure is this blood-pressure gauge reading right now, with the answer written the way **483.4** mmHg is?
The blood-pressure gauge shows **240** mmHg
